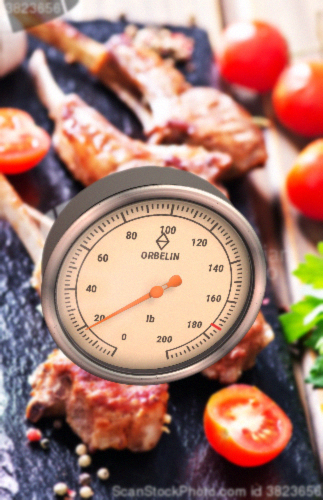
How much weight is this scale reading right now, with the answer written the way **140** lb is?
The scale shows **20** lb
